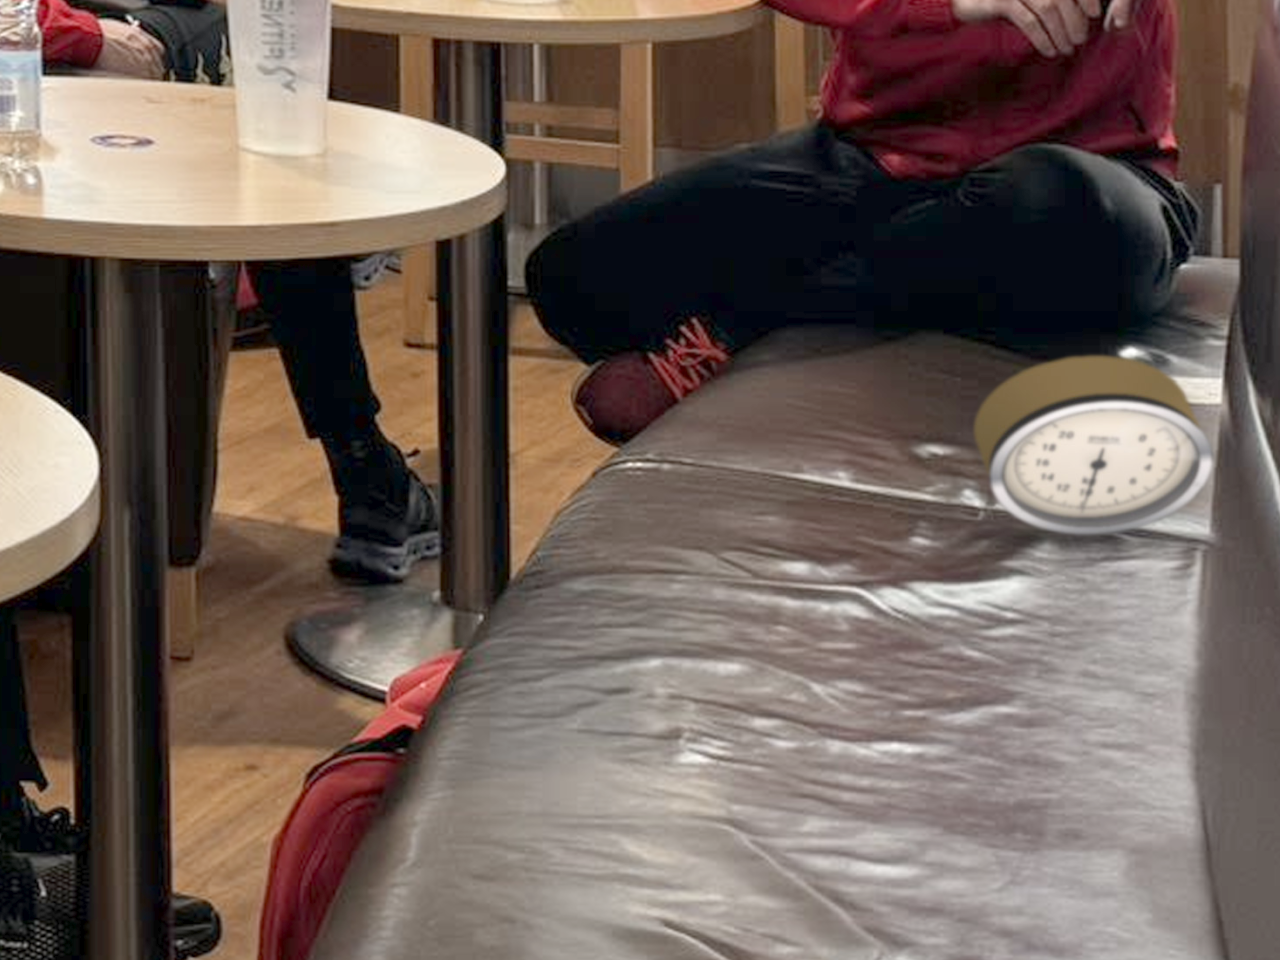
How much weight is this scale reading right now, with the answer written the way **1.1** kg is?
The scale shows **10** kg
